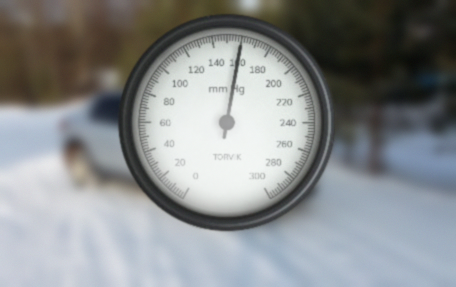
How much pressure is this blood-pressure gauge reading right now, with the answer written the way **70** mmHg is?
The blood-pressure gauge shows **160** mmHg
